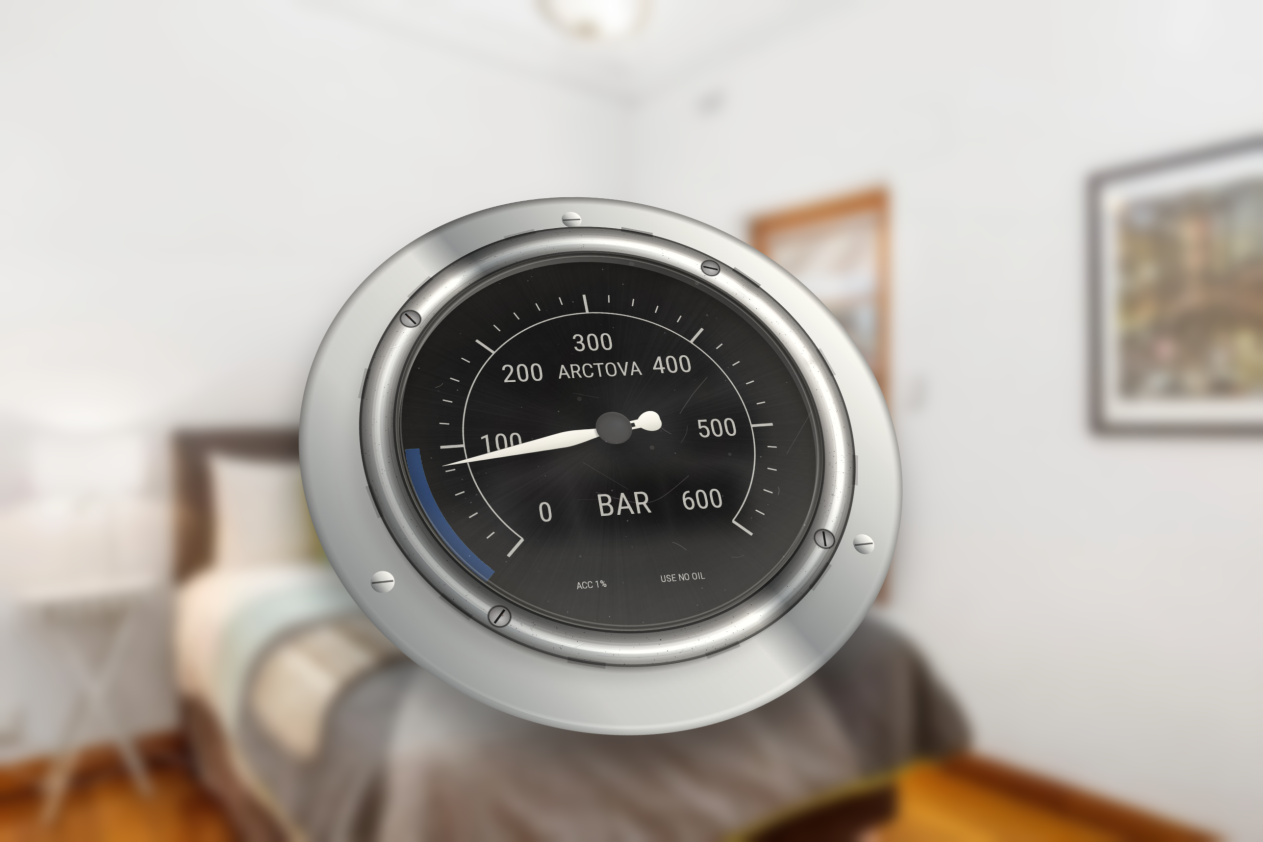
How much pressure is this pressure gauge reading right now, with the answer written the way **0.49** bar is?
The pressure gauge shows **80** bar
